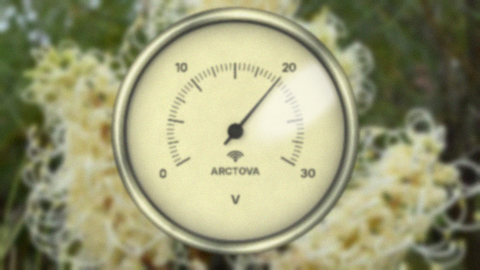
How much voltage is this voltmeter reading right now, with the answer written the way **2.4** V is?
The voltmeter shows **20** V
